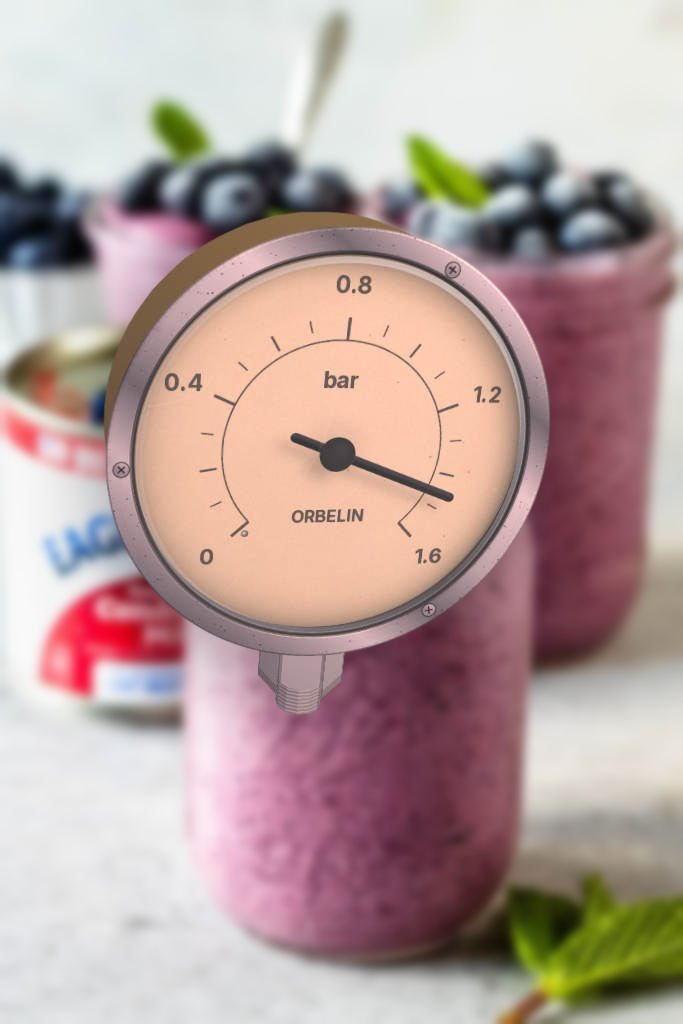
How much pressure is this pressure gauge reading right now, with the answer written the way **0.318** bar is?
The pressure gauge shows **1.45** bar
